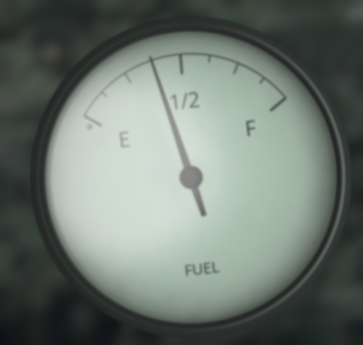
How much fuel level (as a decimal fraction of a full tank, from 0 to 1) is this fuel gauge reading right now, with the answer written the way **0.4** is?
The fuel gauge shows **0.375**
